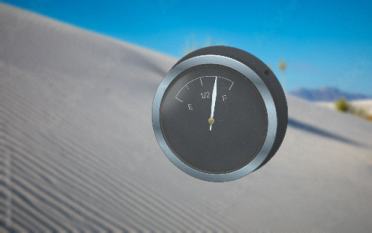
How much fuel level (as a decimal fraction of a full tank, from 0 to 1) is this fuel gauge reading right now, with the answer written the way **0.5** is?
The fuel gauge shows **0.75**
